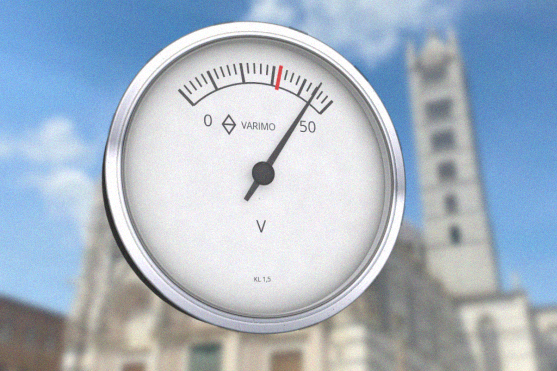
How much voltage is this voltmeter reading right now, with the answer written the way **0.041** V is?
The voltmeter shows **44** V
